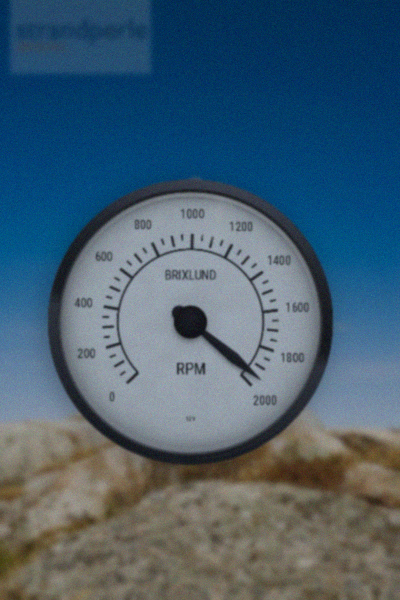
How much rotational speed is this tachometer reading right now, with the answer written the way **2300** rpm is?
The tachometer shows **1950** rpm
